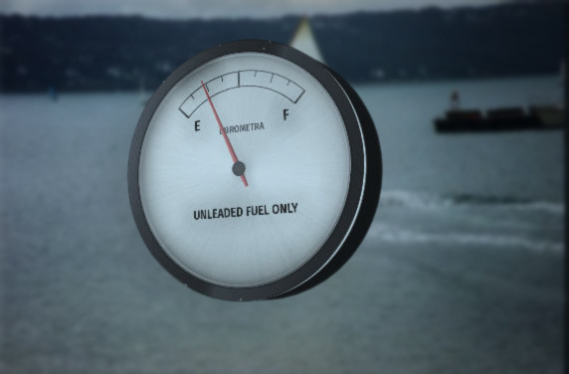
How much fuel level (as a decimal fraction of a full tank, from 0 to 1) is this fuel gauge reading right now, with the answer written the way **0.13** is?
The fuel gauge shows **0.25**
